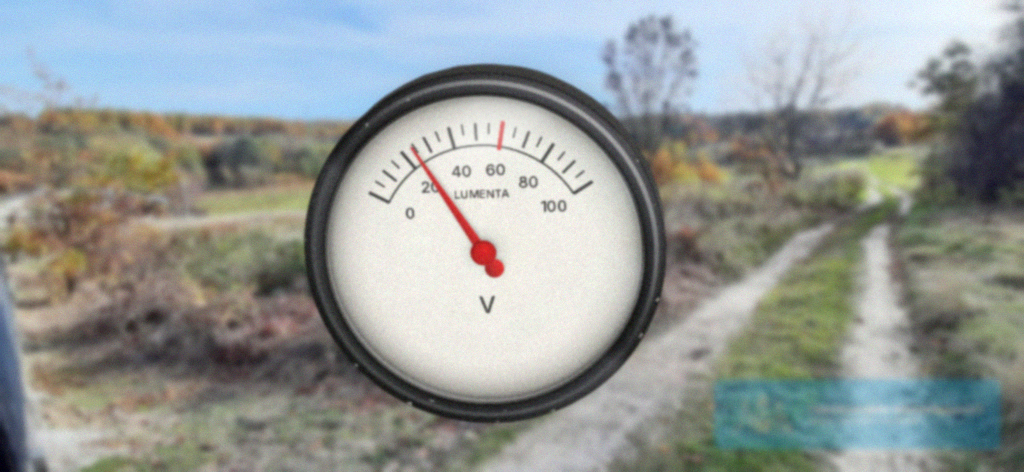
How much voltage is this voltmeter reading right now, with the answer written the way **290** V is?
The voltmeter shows **25** V
